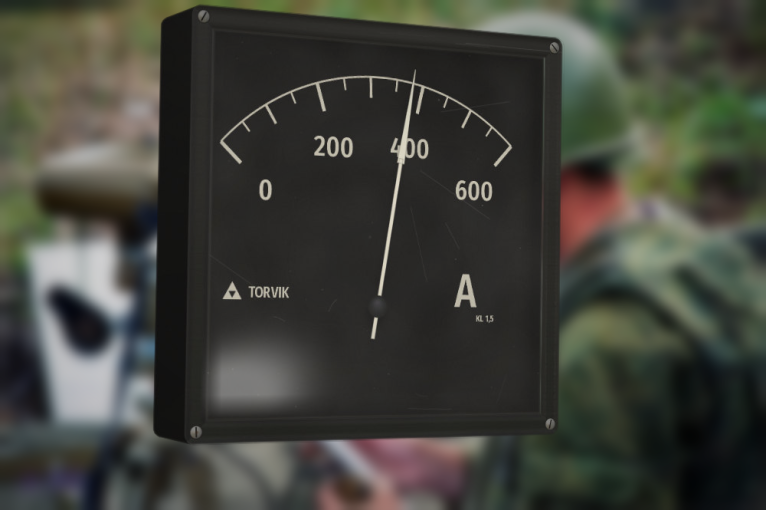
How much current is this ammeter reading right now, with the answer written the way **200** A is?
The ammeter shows **375** A
